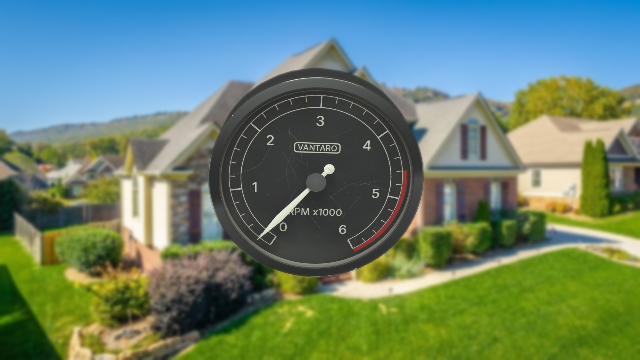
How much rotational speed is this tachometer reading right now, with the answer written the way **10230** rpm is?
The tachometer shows **200** rpm
